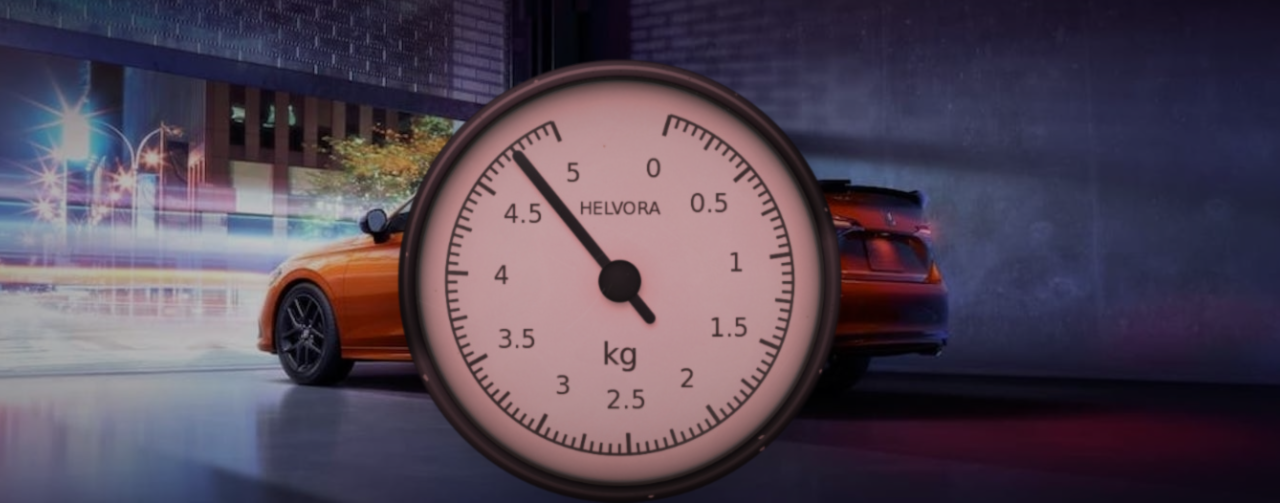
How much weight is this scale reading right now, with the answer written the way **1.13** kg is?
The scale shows **4.75** kg
